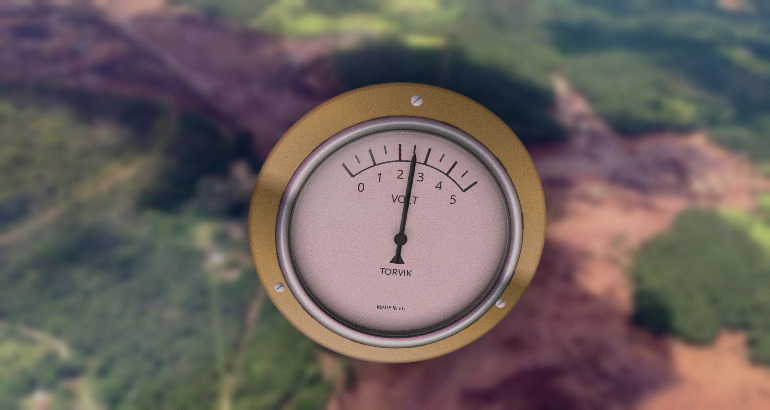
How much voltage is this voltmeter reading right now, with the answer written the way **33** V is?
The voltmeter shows **2.5** V
